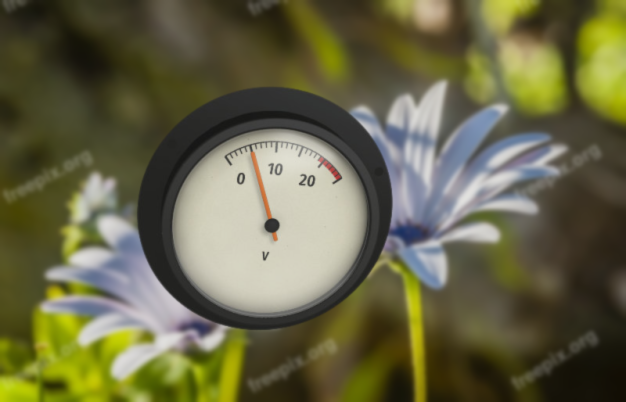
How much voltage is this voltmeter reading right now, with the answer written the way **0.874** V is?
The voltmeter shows **5** V
